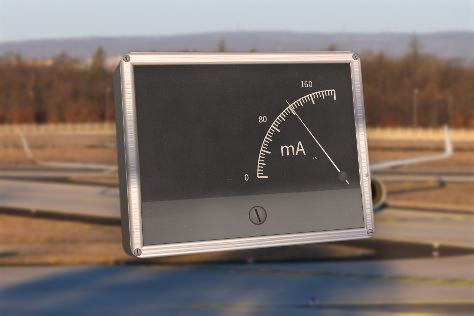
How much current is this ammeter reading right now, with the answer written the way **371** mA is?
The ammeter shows **120** mA
